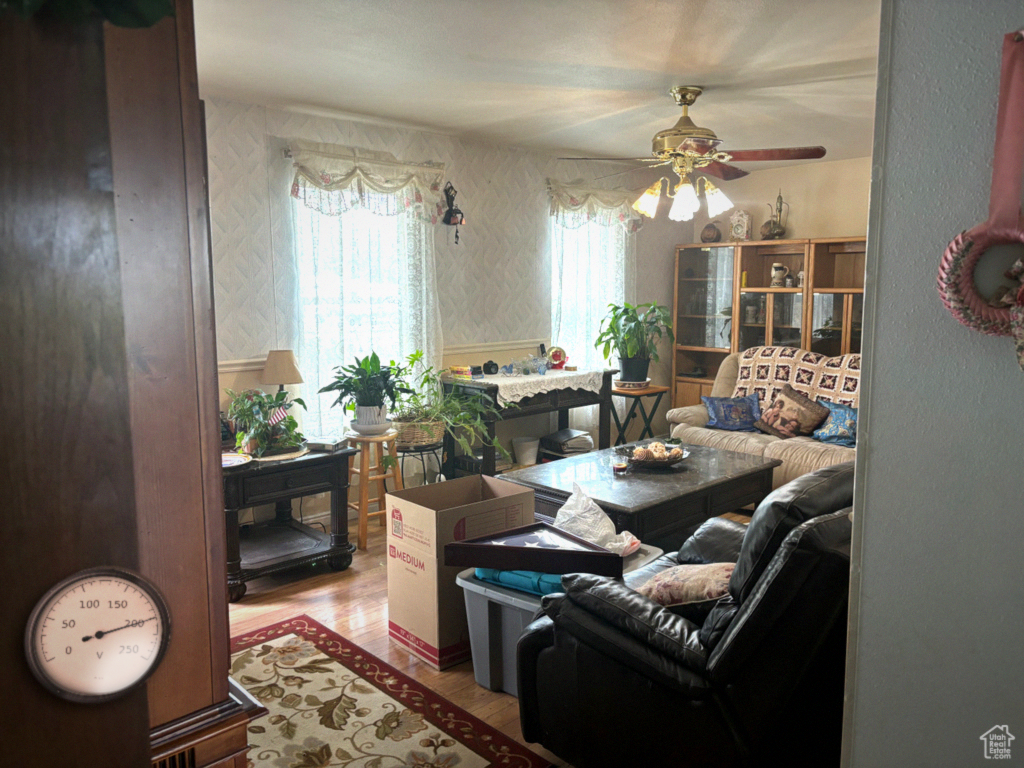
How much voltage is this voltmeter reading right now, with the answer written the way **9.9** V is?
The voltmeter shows **200** V
